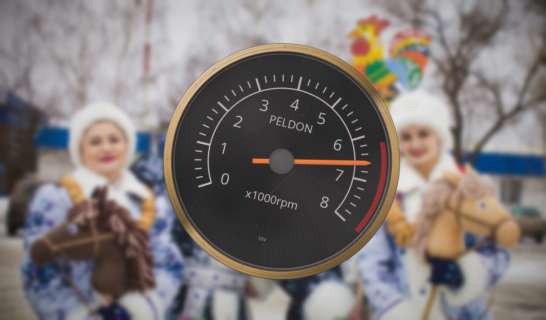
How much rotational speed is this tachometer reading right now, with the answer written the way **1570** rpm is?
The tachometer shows **6600** rpm
